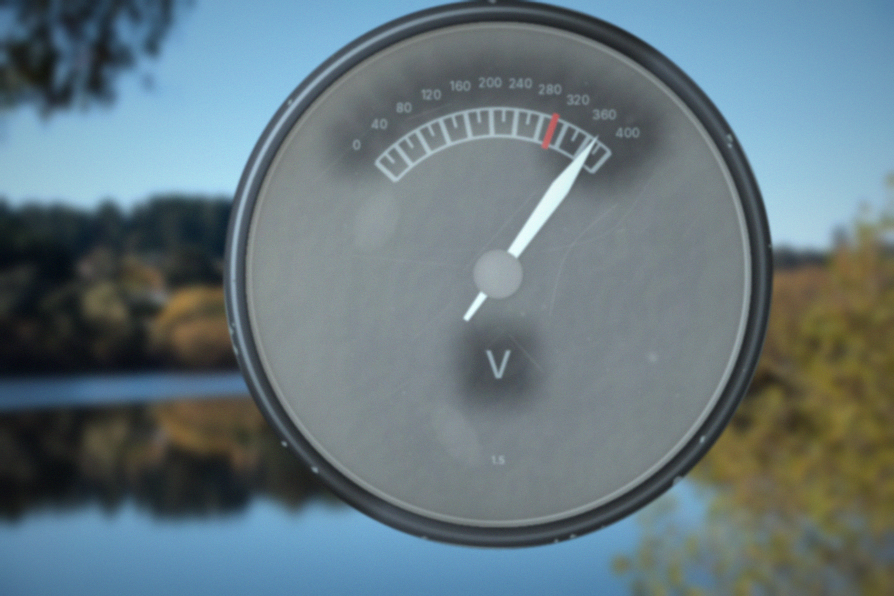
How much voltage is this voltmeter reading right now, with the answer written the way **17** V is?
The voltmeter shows **370** V
